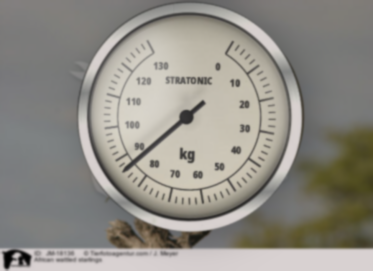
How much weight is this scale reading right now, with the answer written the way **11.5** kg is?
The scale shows **86** kg
